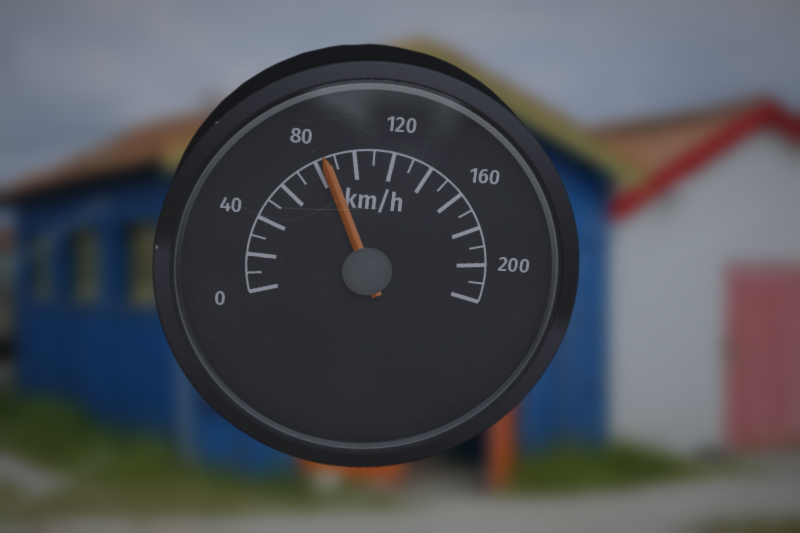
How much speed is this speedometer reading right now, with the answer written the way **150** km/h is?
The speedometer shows **85** km/h
